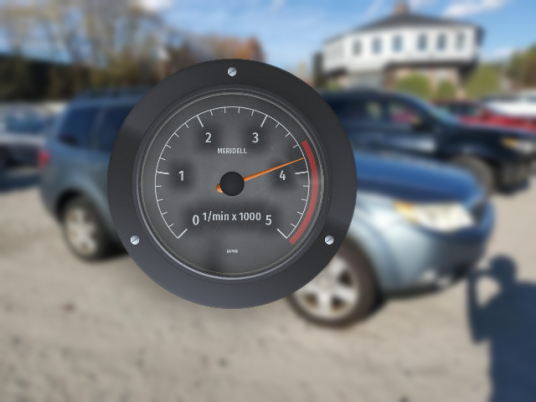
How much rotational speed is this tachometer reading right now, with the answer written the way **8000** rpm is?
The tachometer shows **3800** rpm
